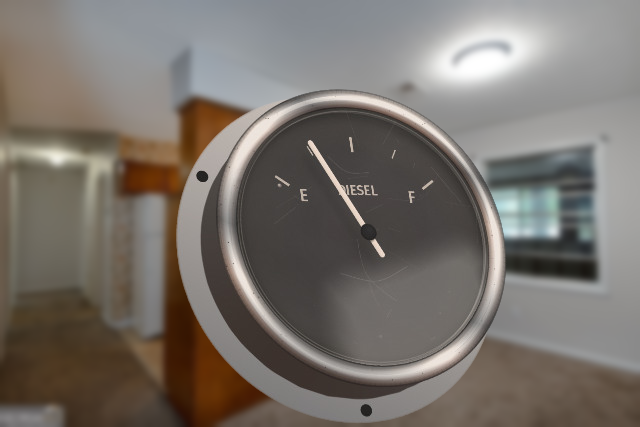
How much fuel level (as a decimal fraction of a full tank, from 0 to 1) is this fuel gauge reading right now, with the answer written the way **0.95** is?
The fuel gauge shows **0.25**
